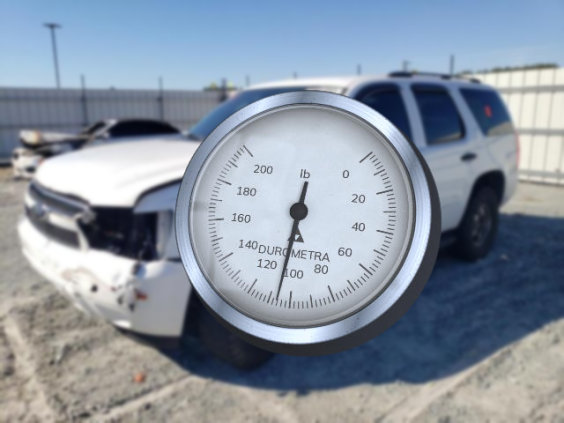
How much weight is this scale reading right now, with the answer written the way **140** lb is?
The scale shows **106** lb
